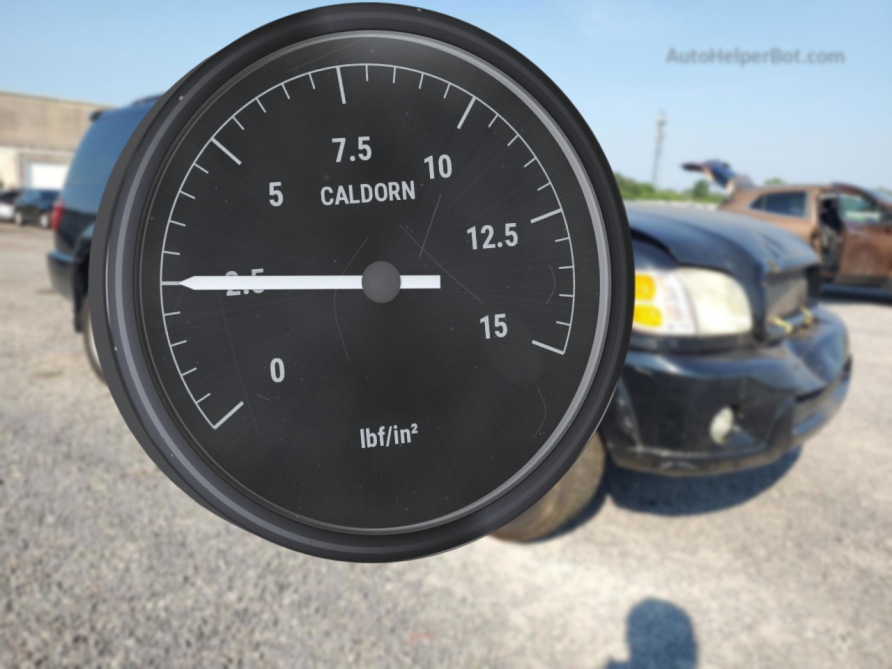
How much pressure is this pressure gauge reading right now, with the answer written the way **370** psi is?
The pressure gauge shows **2.5** psi
